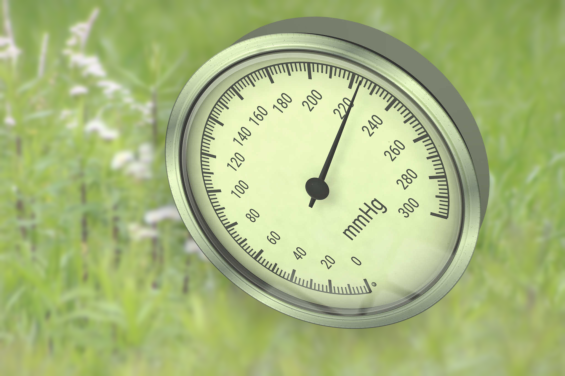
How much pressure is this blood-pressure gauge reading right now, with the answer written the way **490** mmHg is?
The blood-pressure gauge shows **224** mmHg
